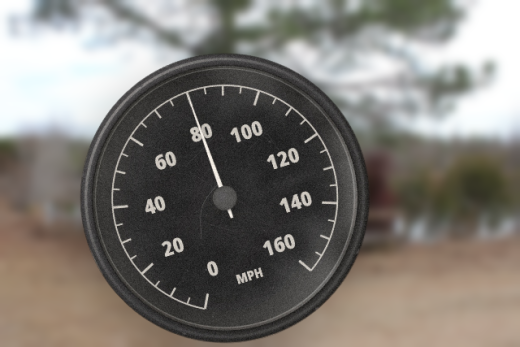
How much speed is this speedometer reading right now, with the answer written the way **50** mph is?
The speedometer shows **80** mph
